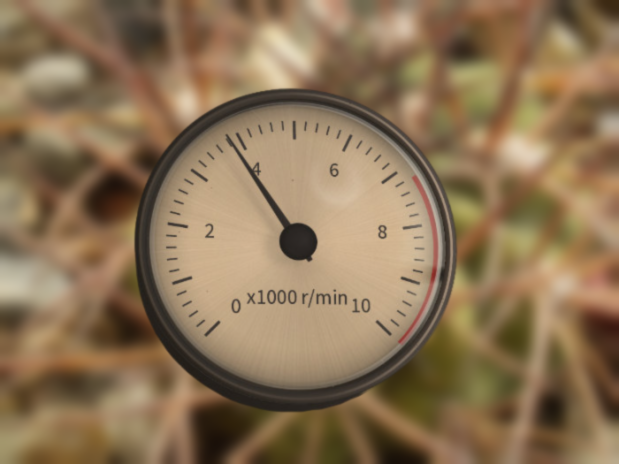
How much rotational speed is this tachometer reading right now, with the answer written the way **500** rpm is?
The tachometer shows **3800** rpm
